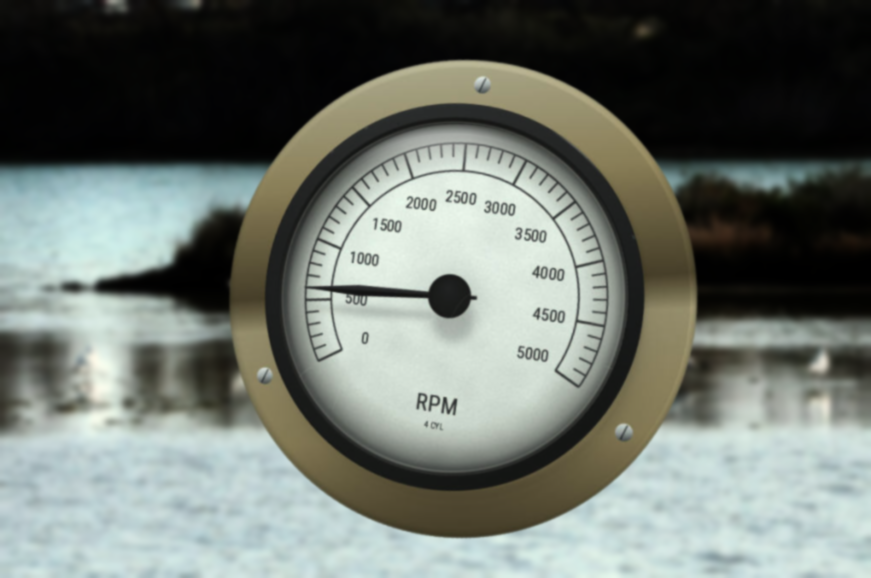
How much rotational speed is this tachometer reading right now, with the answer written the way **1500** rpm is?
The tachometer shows **600** rpm
